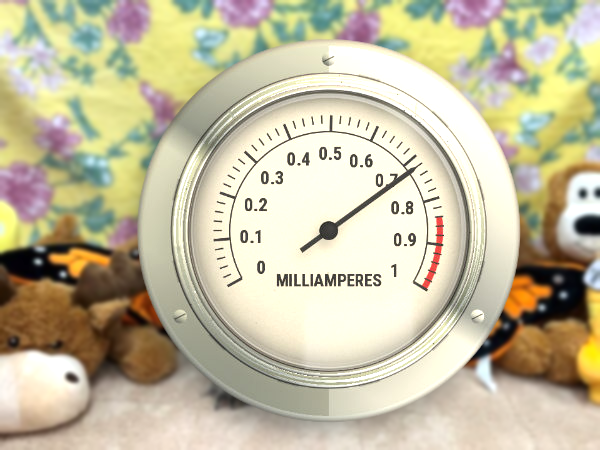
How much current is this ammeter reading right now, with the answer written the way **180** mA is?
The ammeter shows **0.72** mA
